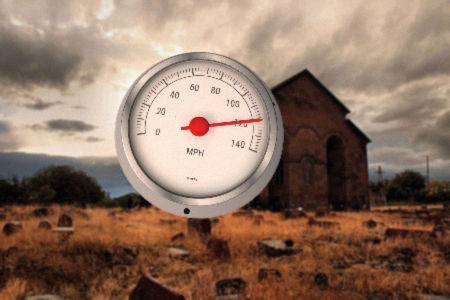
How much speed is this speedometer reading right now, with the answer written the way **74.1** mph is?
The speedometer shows **120** mph
